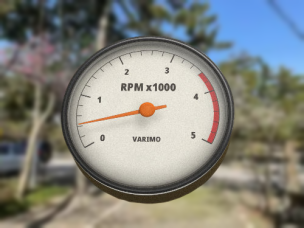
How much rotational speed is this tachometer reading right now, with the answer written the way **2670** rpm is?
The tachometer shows **400** rpm
